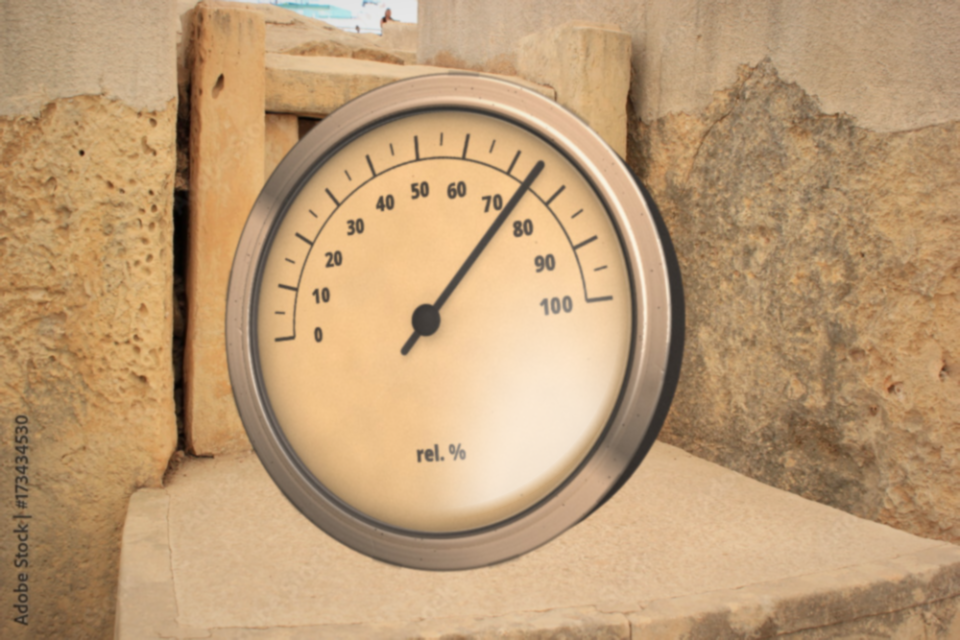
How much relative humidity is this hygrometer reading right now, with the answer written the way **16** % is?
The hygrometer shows **75** %
